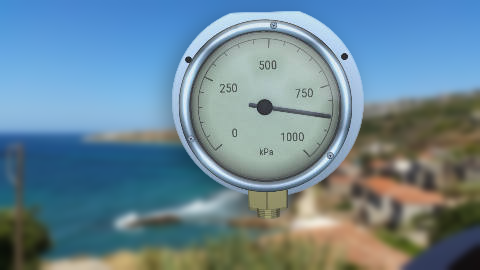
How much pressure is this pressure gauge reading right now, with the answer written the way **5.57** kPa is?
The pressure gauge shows **850** kPa
